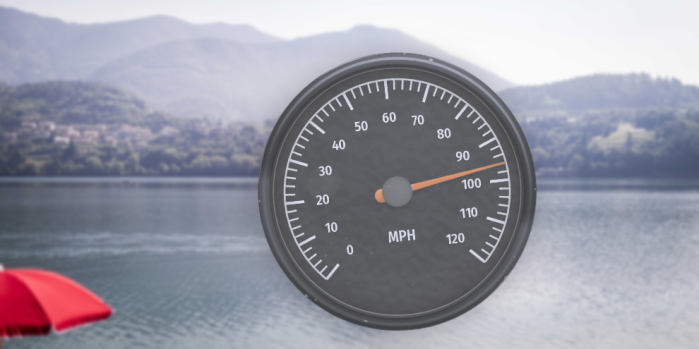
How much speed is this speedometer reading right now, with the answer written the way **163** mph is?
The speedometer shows **96** mph
